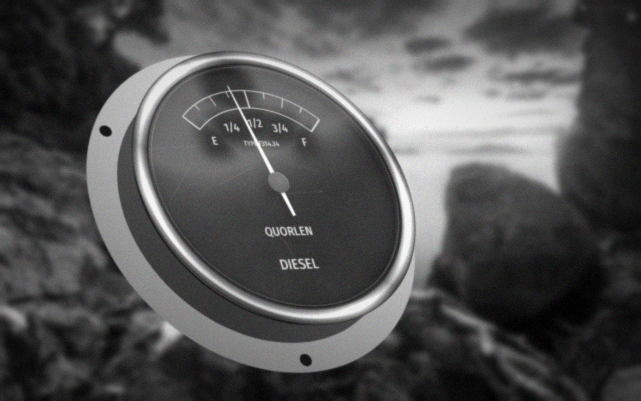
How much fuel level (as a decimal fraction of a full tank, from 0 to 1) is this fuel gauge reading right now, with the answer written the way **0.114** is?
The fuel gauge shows **0.375**
